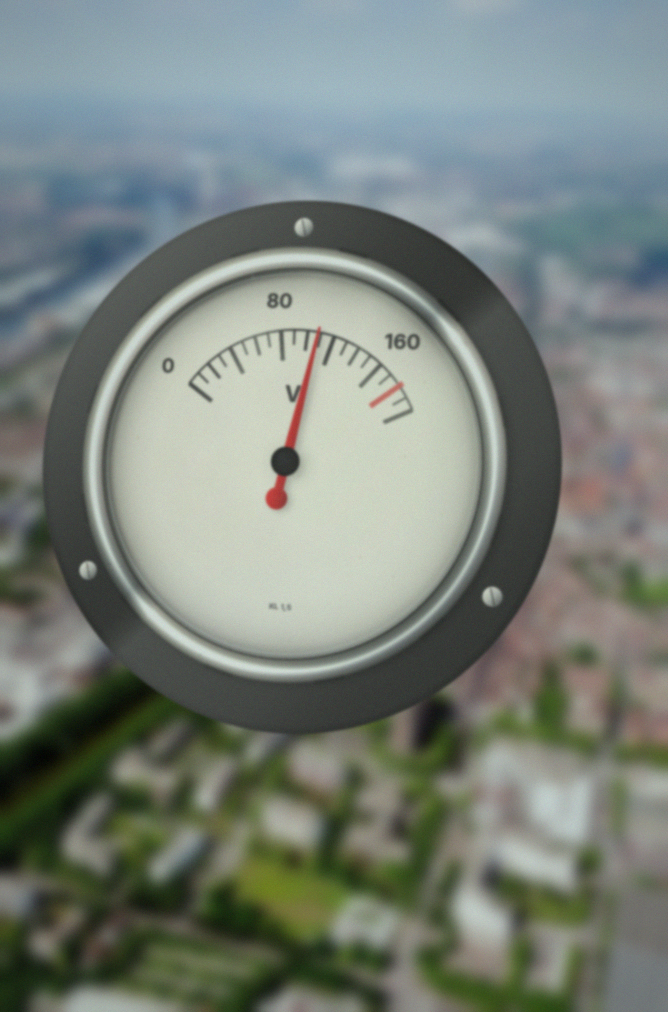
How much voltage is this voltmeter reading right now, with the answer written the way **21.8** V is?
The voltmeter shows **110** V
